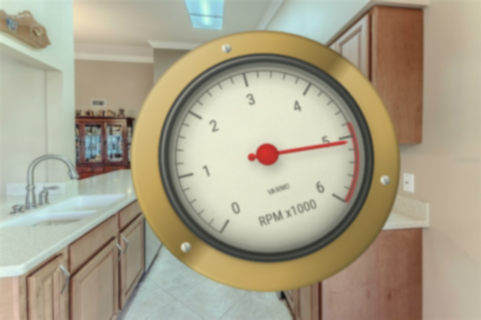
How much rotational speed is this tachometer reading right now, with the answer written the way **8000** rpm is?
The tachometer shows **5100** rpm
